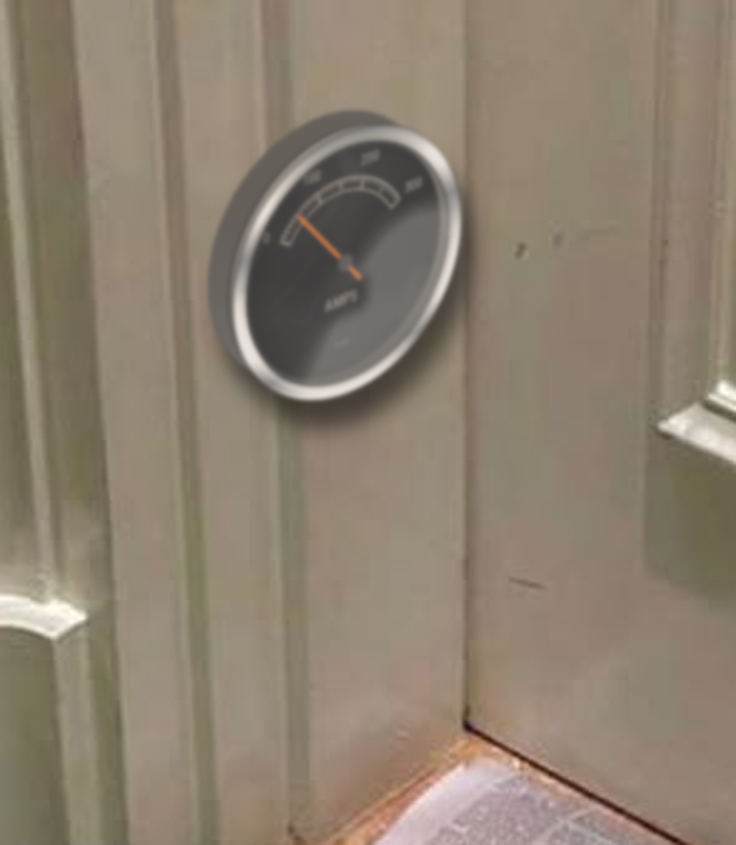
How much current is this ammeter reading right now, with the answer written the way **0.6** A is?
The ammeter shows **50** A
